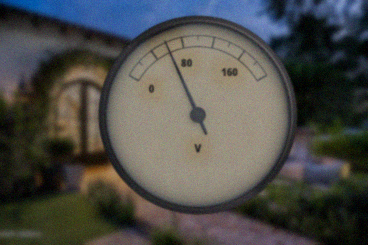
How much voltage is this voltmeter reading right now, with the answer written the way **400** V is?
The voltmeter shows **60** V
